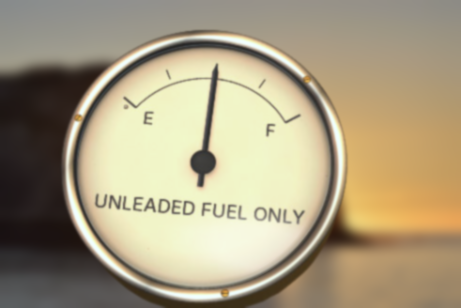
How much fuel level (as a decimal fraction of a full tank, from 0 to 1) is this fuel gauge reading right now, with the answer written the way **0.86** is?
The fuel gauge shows **0.5**
